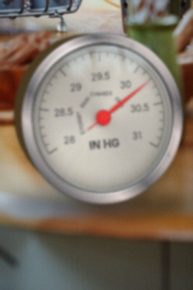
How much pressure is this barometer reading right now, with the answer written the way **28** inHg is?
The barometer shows **30.2** inHg
